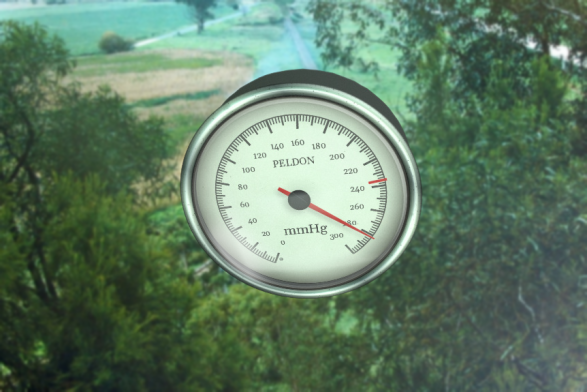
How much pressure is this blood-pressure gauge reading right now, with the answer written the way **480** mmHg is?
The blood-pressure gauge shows **280** mmHg
